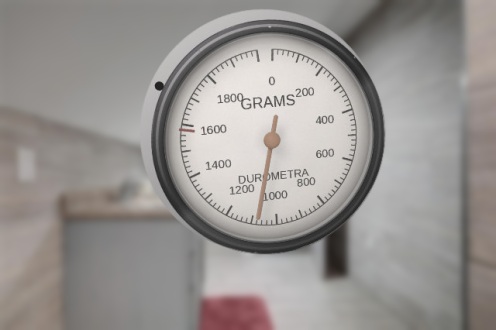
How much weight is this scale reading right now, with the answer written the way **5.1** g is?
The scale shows **1080** g
